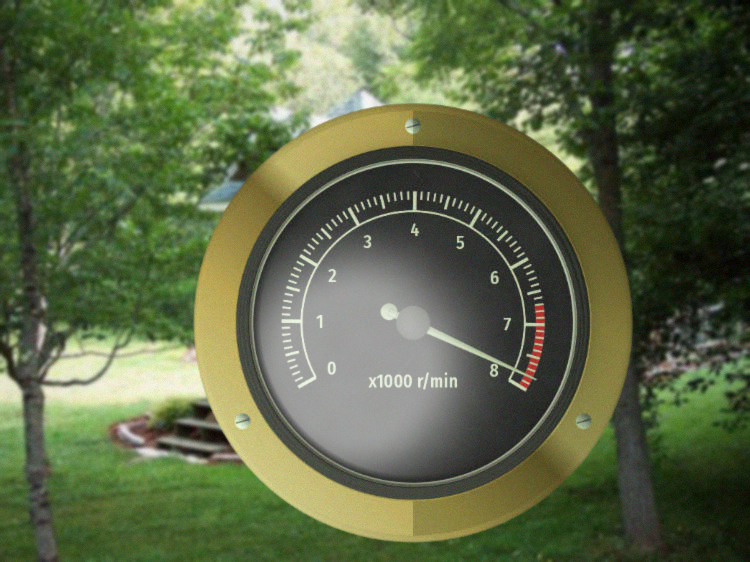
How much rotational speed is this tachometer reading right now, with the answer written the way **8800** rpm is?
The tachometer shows **7800** rpm
